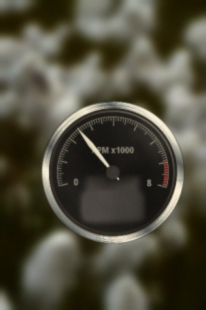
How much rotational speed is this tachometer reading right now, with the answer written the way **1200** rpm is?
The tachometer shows **2500** rpm
